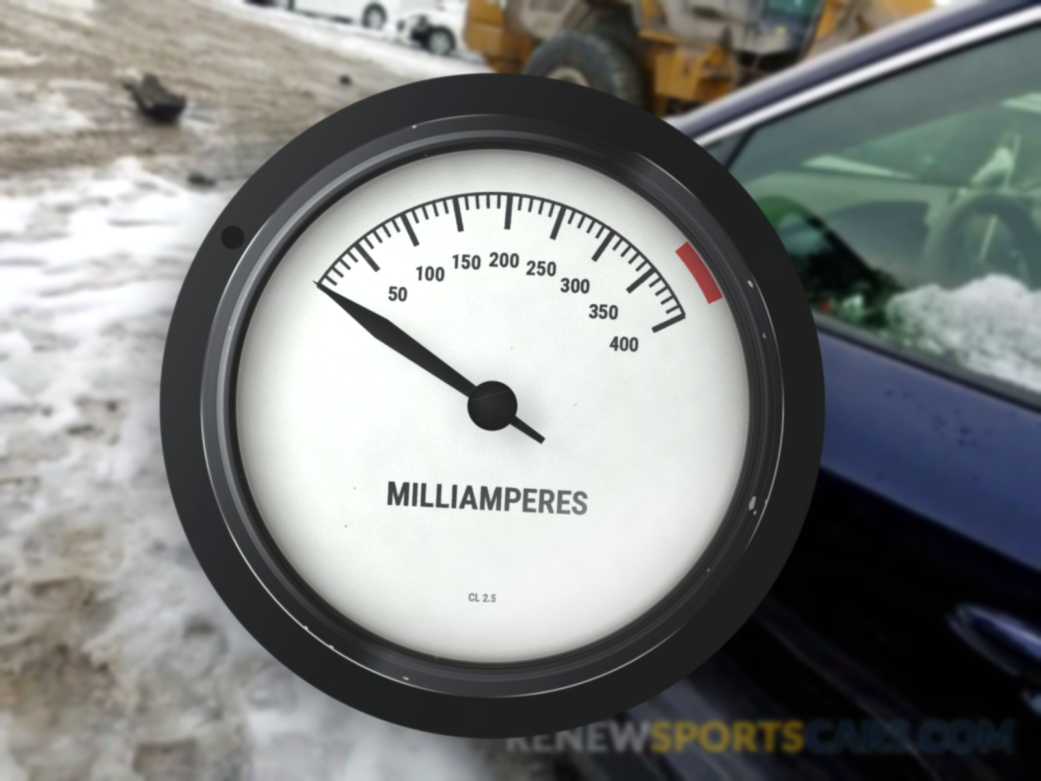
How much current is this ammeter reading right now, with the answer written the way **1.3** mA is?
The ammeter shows **0** mA
